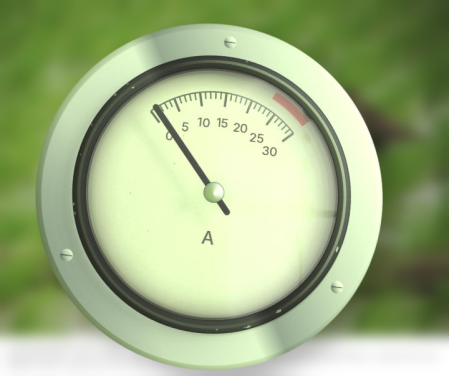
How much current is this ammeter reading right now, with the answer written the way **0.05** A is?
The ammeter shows **1** A
